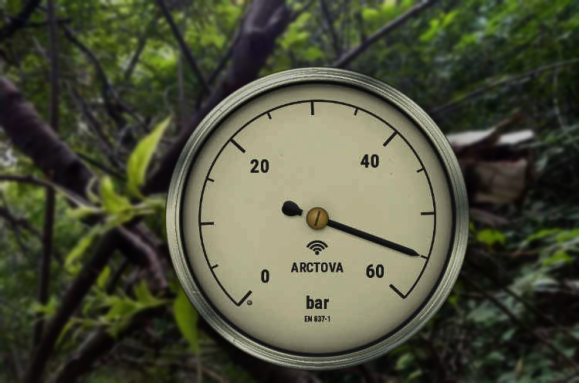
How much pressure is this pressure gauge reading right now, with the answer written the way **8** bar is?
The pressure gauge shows **55** bar
